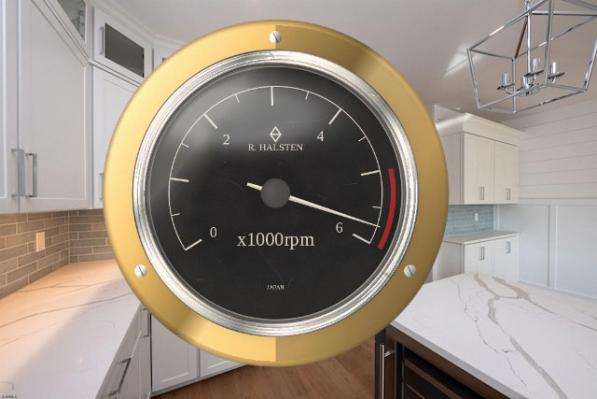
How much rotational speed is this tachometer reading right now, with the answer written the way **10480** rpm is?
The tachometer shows **5750** rpm
